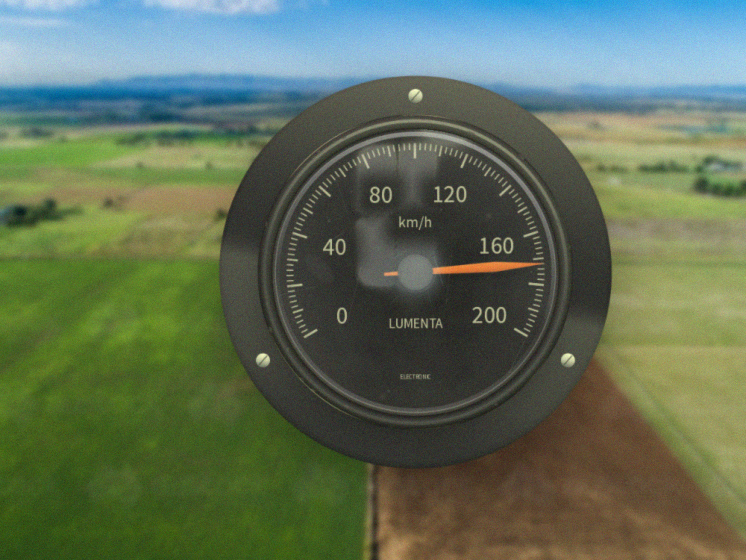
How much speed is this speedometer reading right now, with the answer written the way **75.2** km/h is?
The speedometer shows **172** km/h
